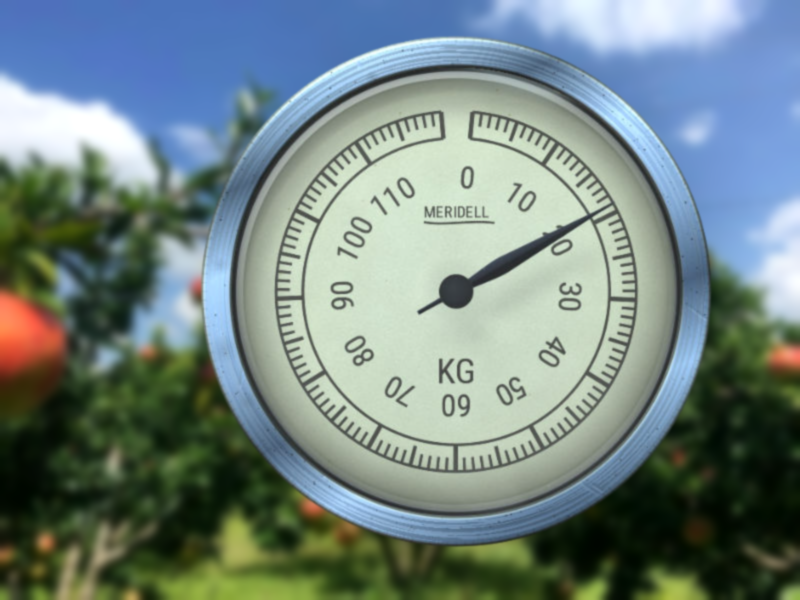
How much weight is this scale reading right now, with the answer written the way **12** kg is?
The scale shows **19** kg
